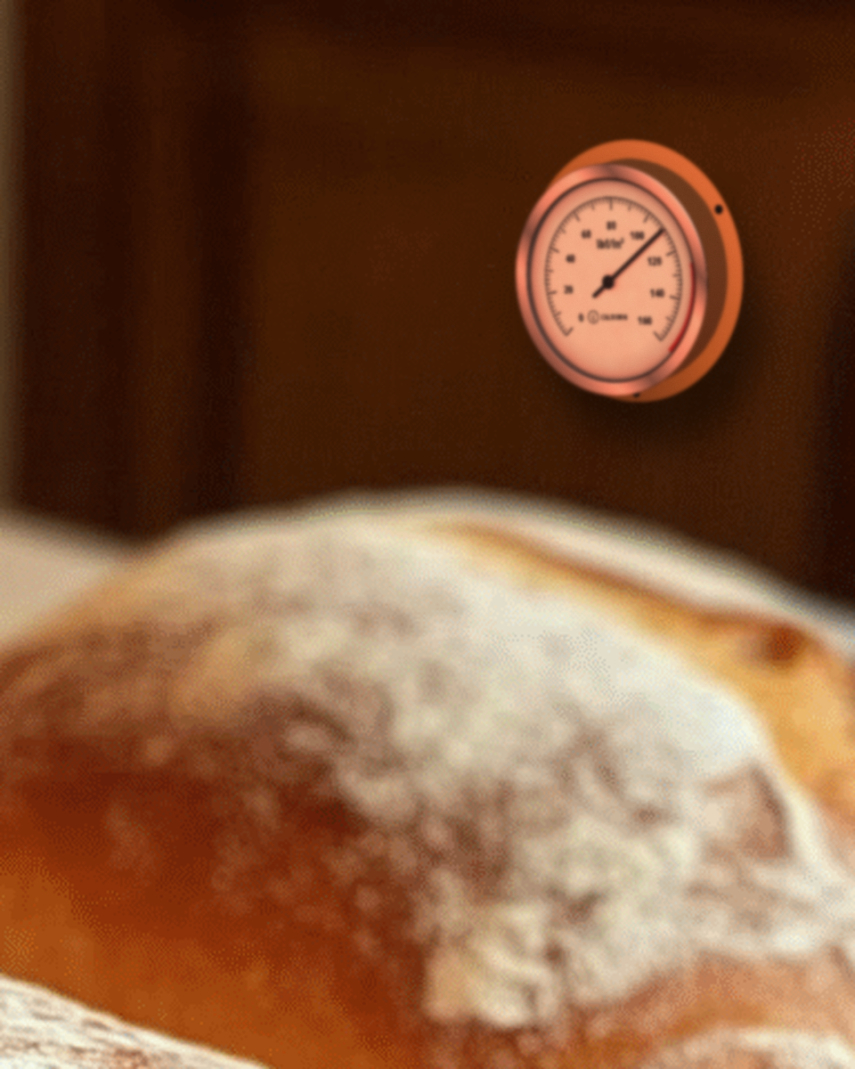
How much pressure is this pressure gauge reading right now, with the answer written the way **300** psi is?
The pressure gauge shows **110** psi
